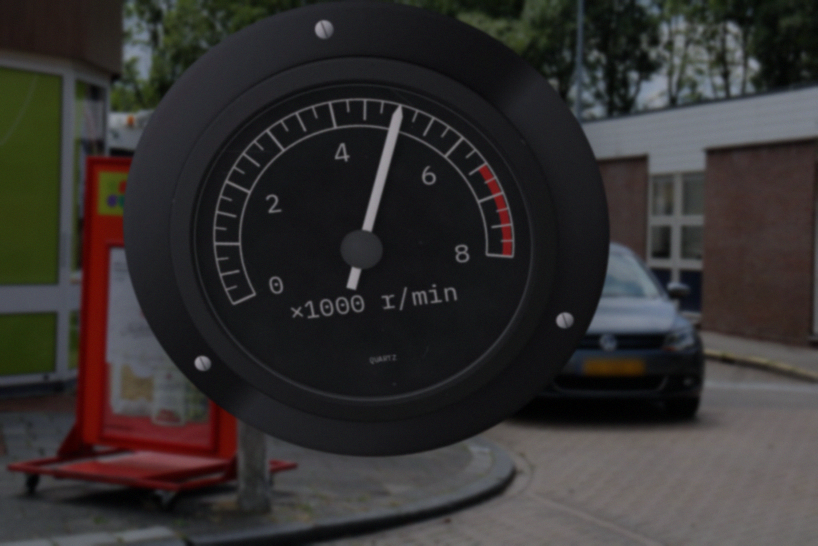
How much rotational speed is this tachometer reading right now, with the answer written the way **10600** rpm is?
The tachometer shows **5000** rpm
